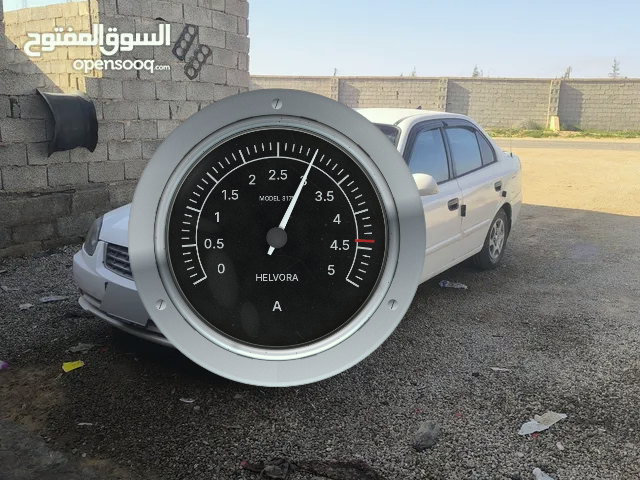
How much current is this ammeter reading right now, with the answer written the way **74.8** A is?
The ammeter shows **3** A
